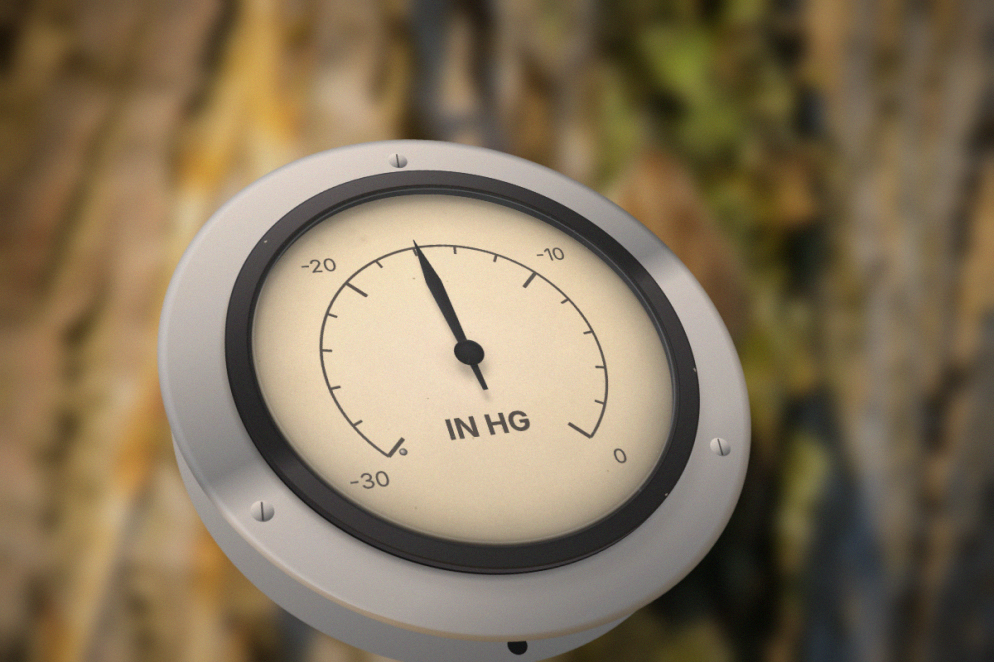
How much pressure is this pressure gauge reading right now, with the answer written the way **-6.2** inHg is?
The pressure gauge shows **-16** inHg
